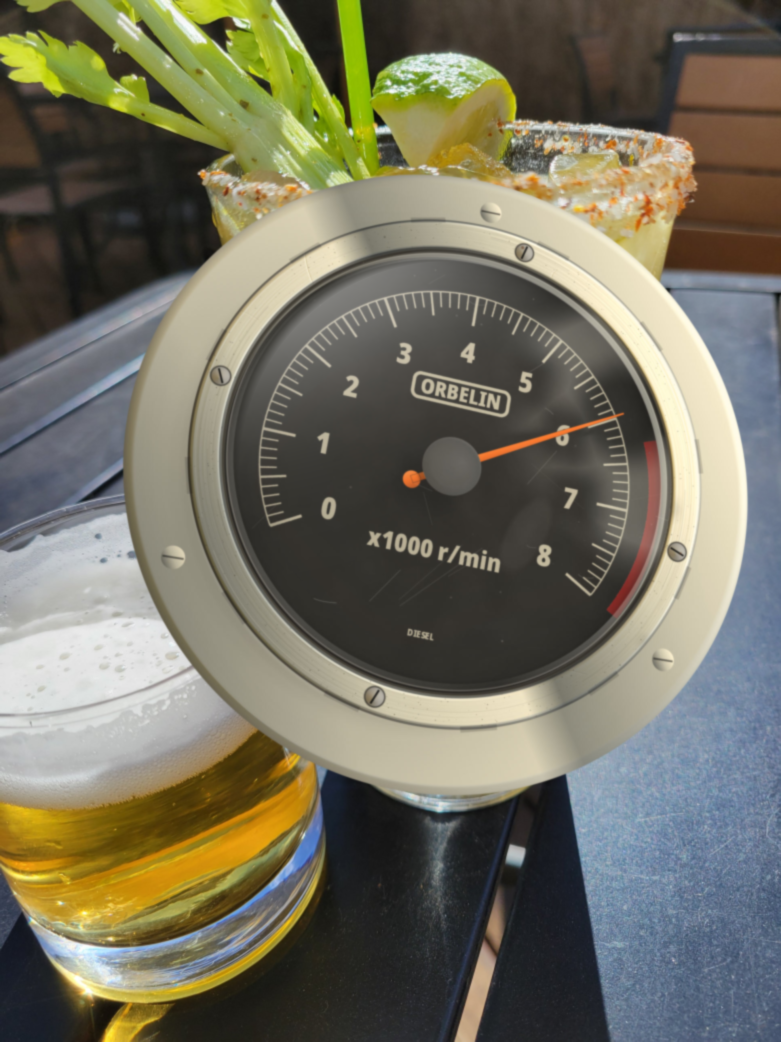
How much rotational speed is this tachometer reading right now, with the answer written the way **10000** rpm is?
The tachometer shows **6000** rpm
